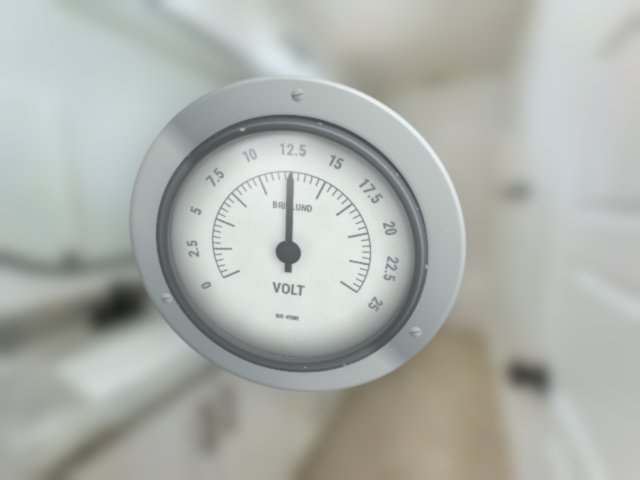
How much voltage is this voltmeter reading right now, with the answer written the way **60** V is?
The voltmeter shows **12.5** V
